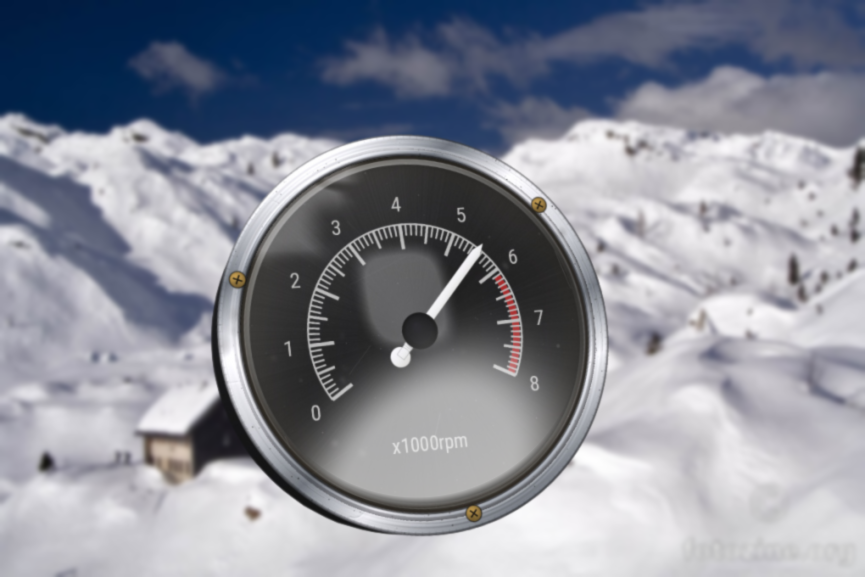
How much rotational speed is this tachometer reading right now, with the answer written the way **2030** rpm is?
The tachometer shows **5500** rpm
